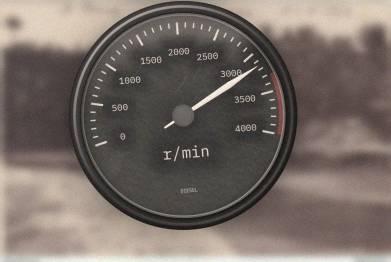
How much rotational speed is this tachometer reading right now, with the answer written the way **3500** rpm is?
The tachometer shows **3150** rpm
